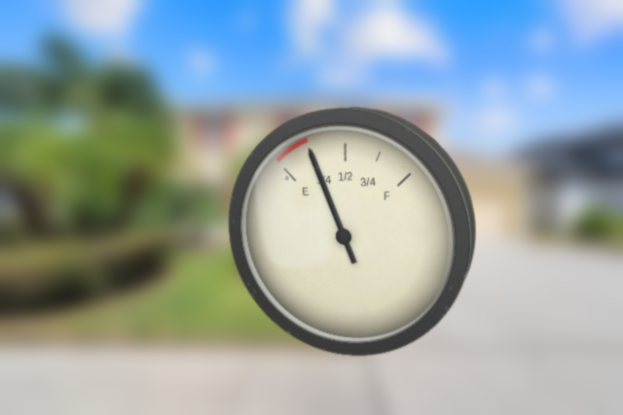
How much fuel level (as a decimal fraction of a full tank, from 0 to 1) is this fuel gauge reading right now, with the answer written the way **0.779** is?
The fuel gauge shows **0.25**
